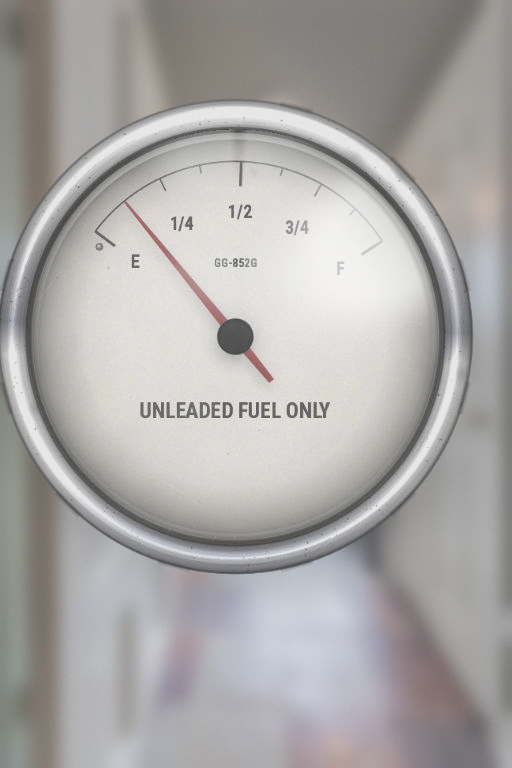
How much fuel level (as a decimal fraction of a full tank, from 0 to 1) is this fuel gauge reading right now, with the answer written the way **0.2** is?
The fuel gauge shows **0.125**
